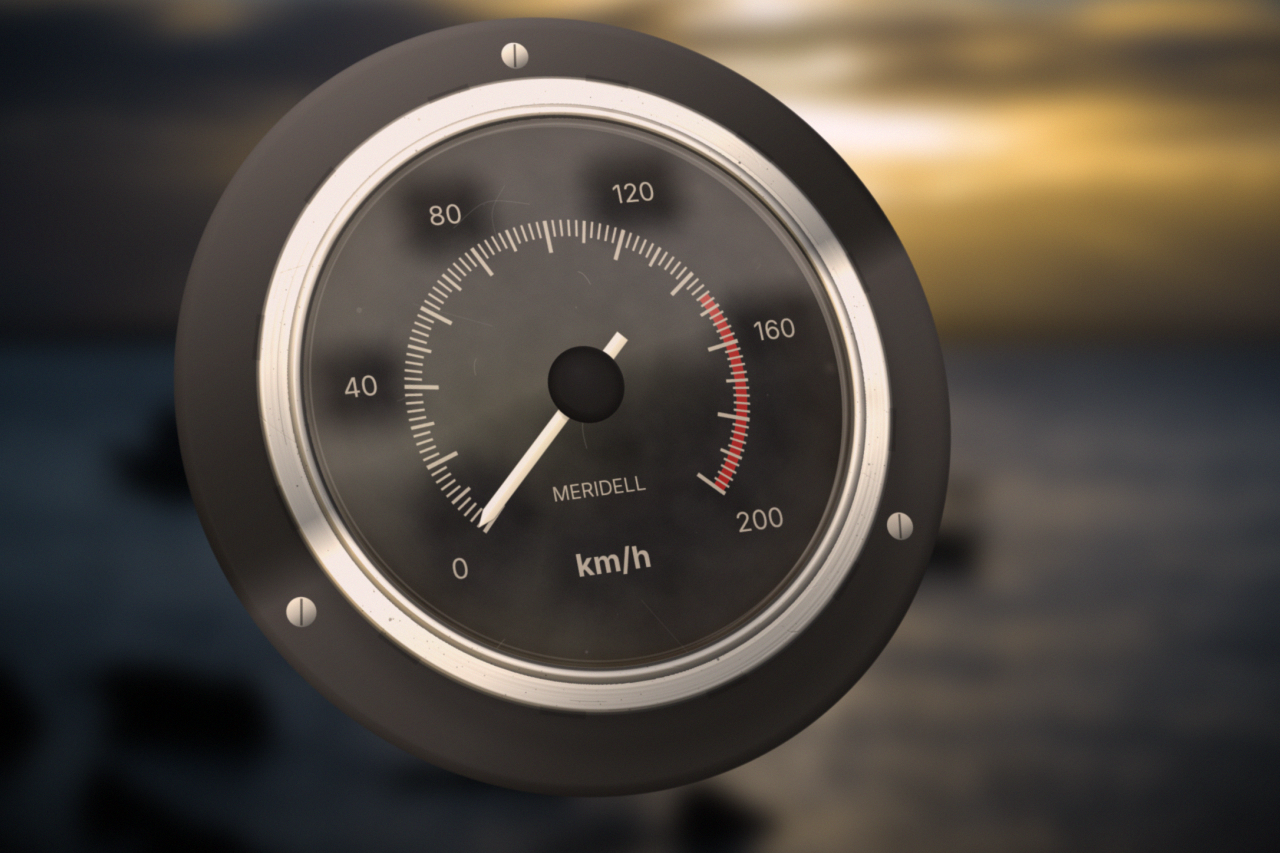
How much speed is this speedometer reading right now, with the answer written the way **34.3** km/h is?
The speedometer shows **2** km/h
